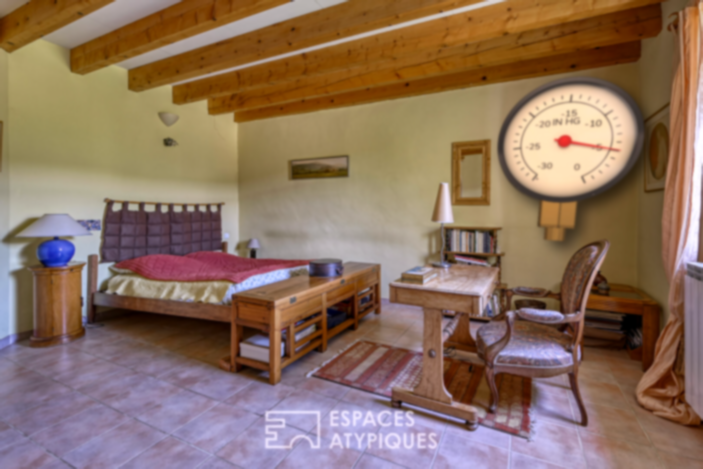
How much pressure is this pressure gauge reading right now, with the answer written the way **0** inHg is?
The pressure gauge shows **-5** inHg
